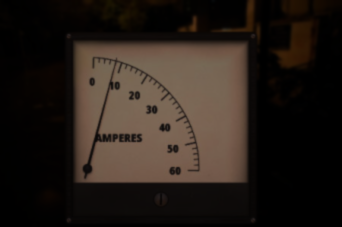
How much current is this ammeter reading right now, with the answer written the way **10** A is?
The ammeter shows **8** A
